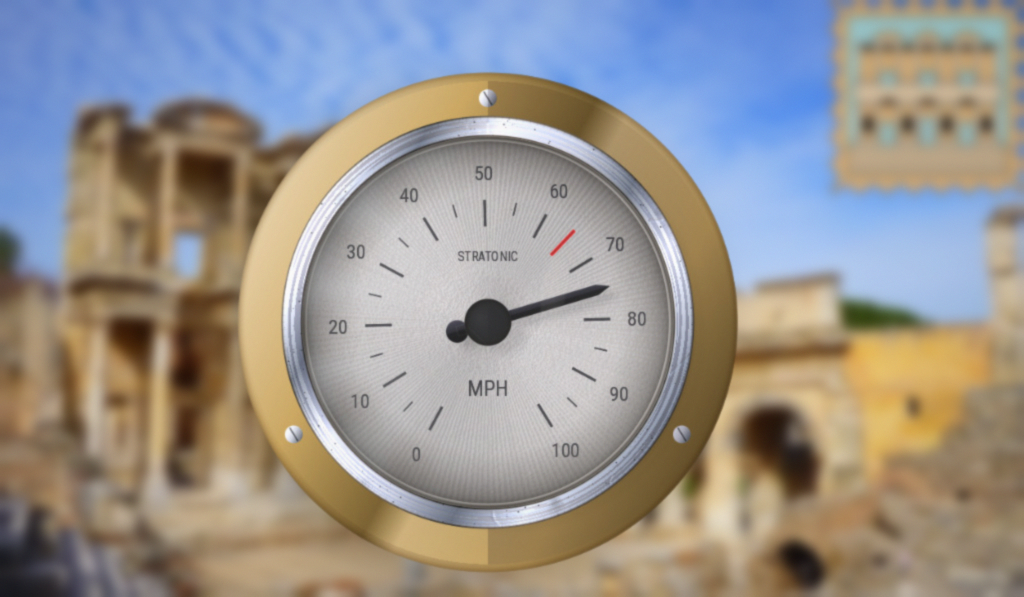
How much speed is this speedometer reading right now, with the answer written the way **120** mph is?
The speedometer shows **75** mph
